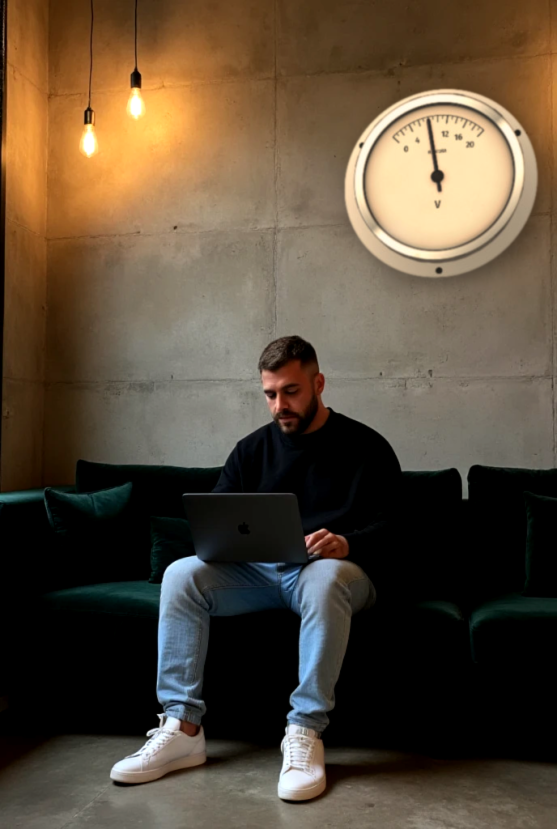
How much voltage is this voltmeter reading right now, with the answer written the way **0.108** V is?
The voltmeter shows **8** V
